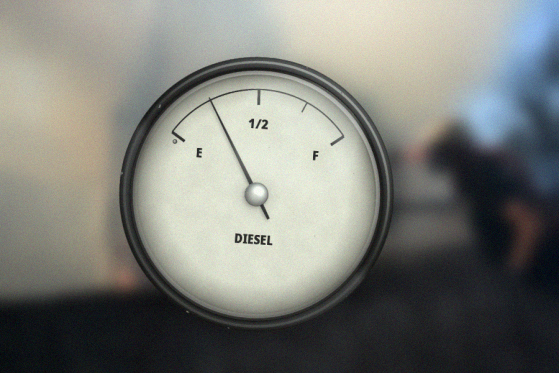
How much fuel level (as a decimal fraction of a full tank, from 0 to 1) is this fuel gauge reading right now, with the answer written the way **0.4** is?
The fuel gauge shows **0.25**
